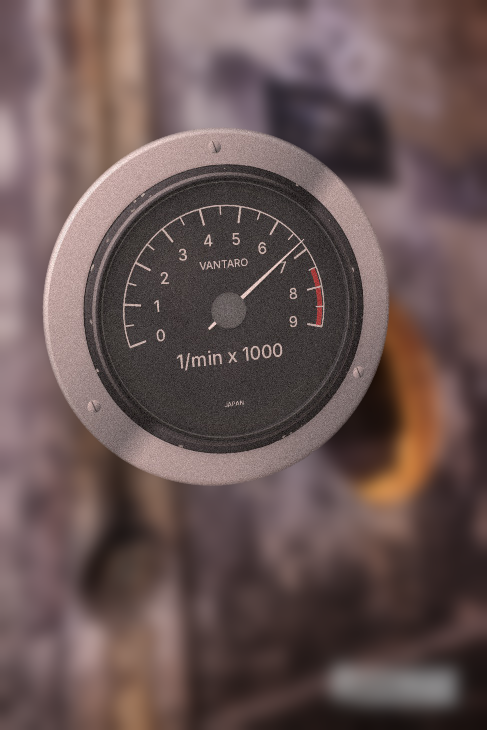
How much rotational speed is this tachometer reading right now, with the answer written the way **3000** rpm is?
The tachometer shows **6750** rpm
